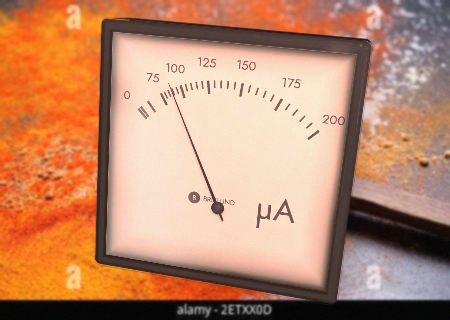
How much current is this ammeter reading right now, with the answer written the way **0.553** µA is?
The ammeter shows **90** µA
